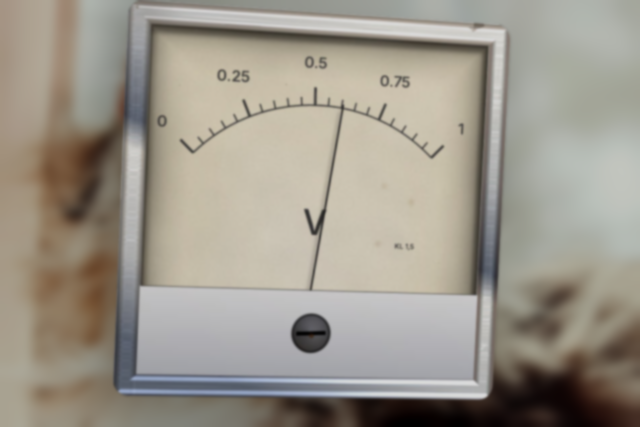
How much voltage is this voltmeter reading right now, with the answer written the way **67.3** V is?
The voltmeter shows **0.6** V
